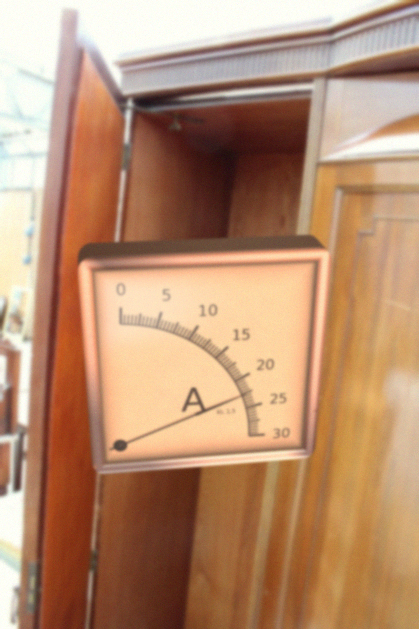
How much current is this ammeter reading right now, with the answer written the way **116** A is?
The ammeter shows **22.5** A
